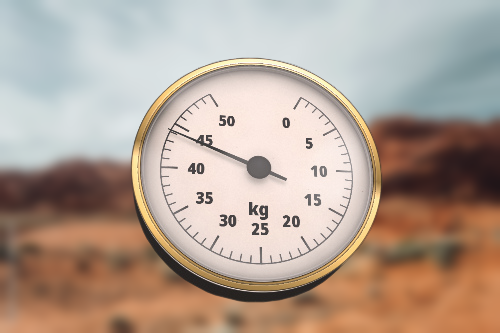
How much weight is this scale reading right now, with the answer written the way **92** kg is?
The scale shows **44** kg
